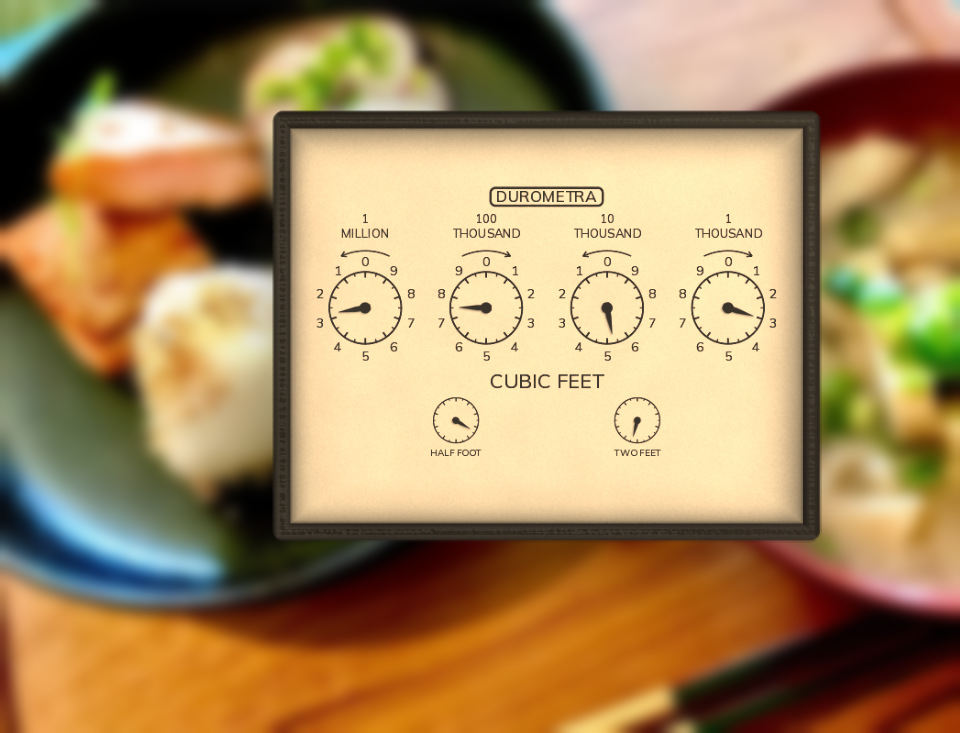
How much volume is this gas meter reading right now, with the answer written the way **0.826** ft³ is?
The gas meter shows **275300** ft³
